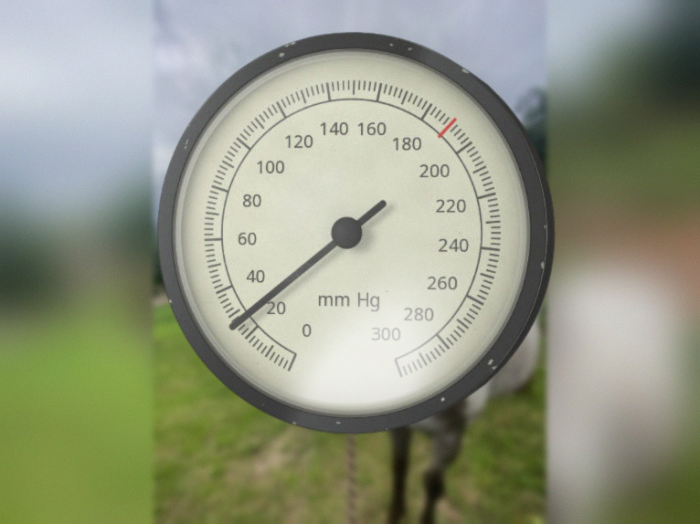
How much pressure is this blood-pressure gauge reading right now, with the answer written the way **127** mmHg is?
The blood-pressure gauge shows **26** mmHg
